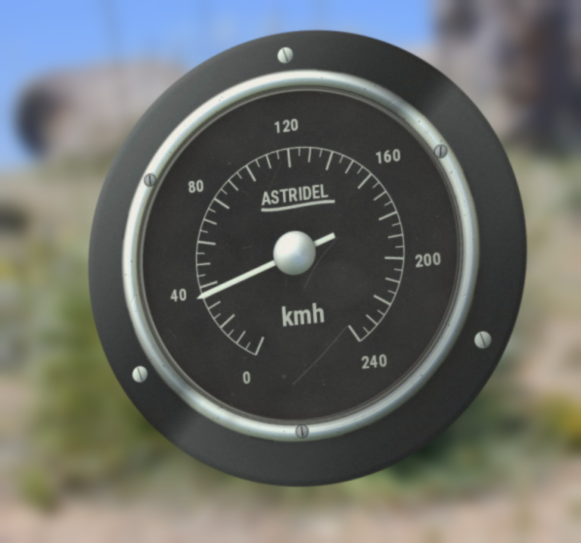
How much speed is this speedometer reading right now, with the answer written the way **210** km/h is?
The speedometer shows **35** km/h
